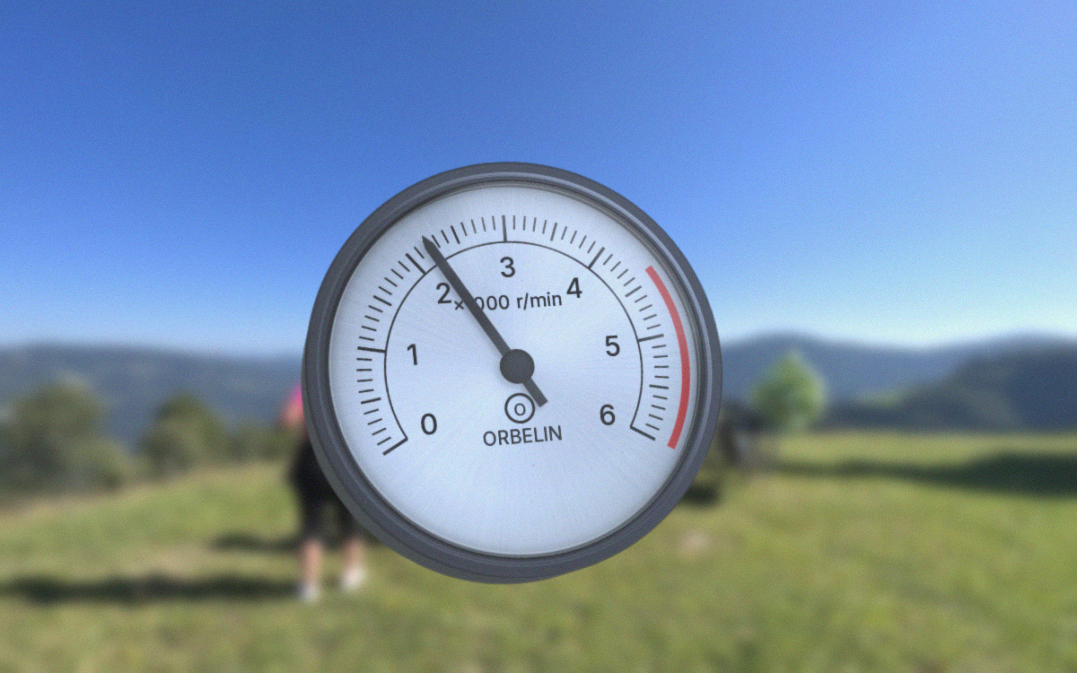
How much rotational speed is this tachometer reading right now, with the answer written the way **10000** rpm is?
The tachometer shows **2200** rpm
